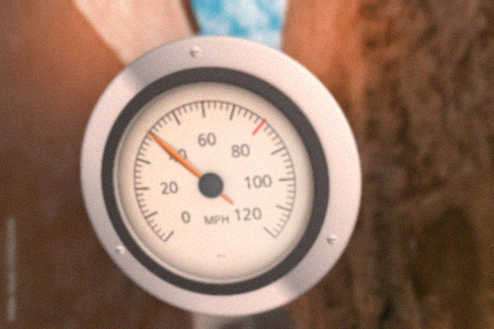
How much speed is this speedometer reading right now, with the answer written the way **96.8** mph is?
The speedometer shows **40** mph
